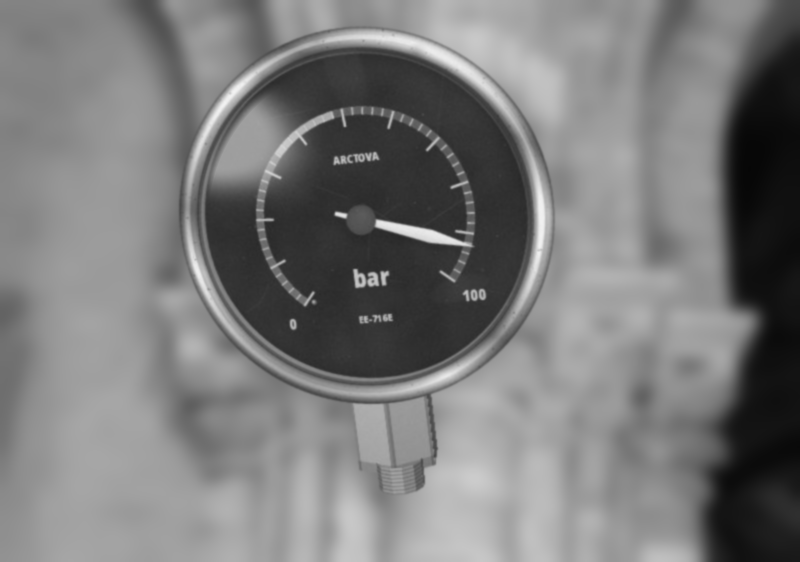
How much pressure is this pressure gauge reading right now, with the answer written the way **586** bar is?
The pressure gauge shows **92** bar
